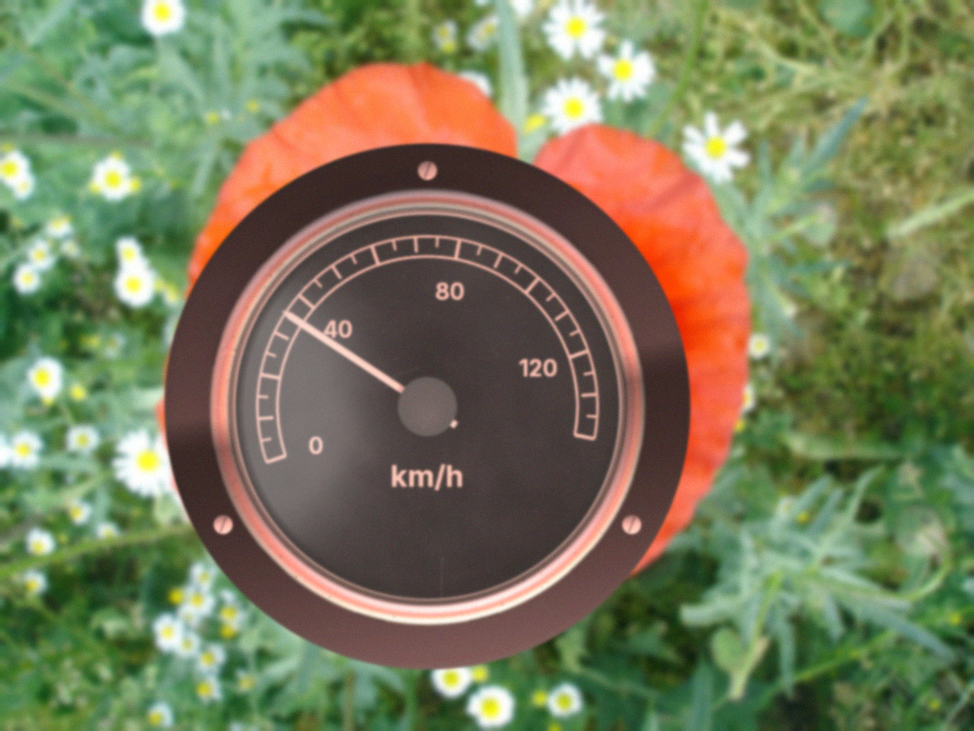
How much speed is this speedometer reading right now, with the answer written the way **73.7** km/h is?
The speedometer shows **35** km/h
